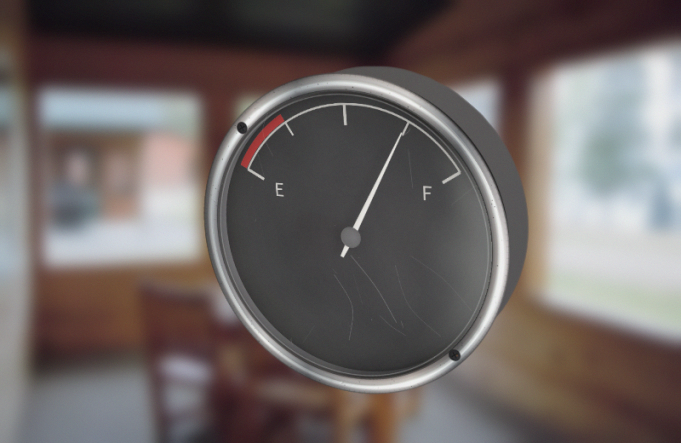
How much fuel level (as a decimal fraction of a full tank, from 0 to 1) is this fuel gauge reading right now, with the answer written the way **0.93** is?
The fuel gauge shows **0.75**
